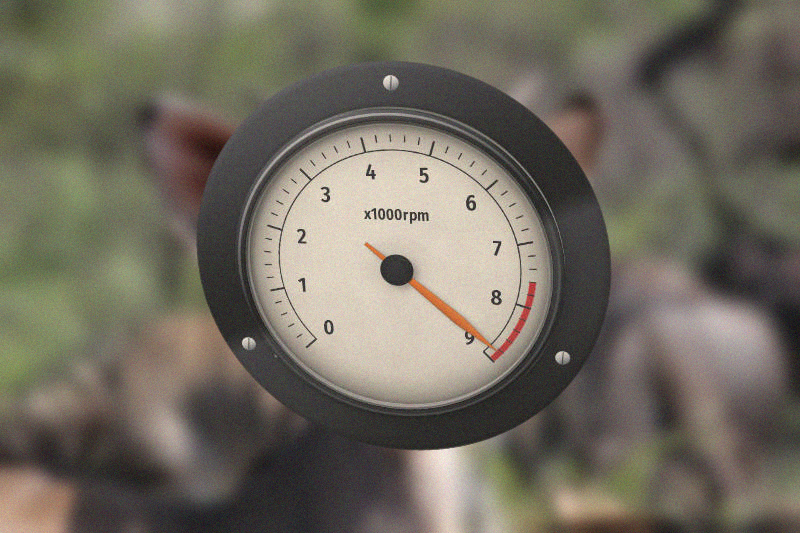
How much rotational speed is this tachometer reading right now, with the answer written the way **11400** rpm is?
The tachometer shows **8800** rpm
